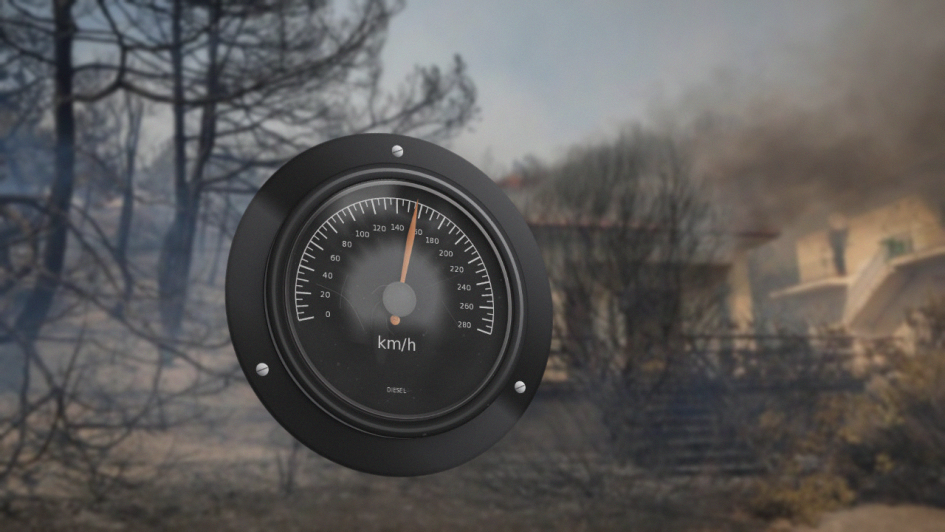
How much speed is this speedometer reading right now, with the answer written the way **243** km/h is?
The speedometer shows **155** km/h
